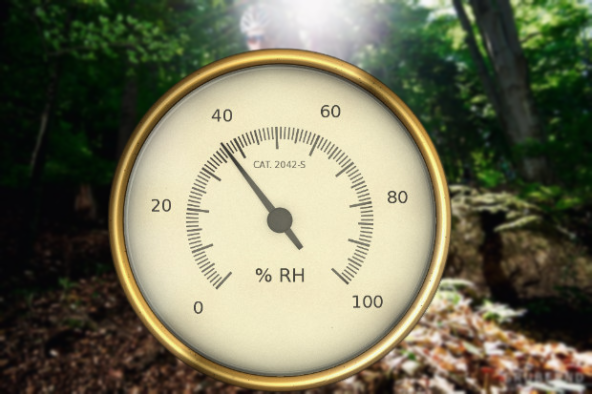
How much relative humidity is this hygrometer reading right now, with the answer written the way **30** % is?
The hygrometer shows **37** %
